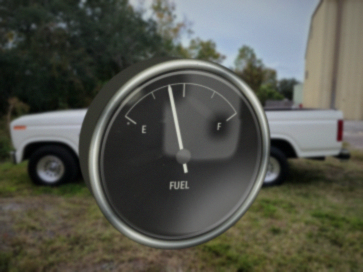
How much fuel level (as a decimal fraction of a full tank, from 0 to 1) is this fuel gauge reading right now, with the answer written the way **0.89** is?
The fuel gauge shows **0.375**
